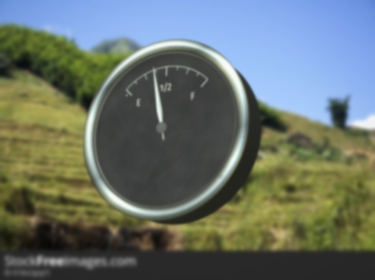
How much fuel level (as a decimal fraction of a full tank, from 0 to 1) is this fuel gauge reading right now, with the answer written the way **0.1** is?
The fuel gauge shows **0.375**
